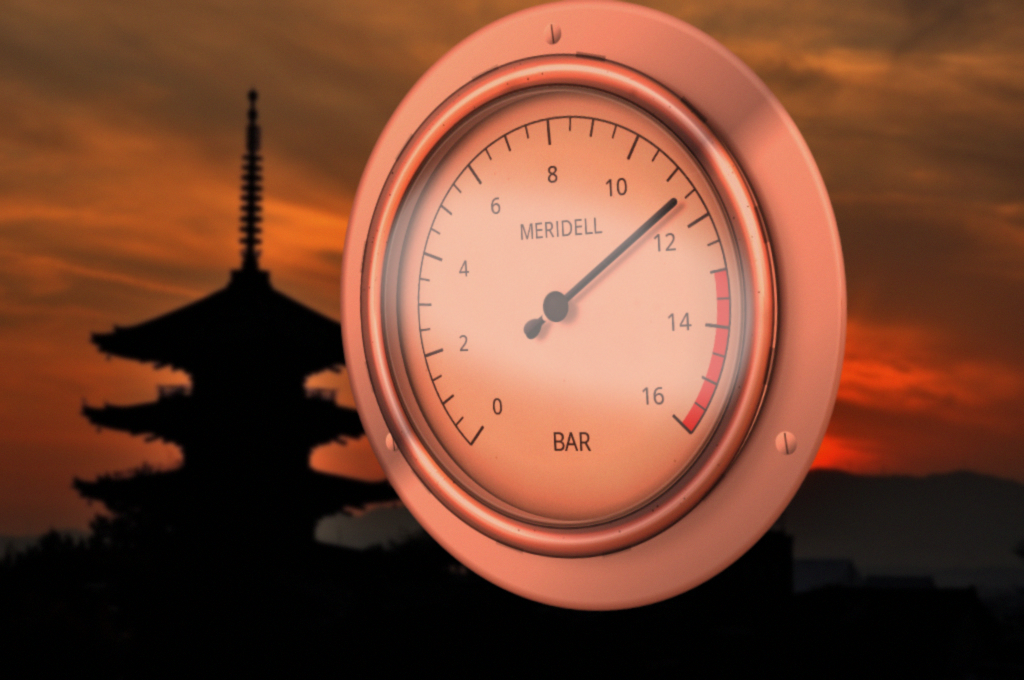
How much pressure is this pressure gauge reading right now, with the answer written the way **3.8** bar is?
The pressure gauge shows **11.5** bar
